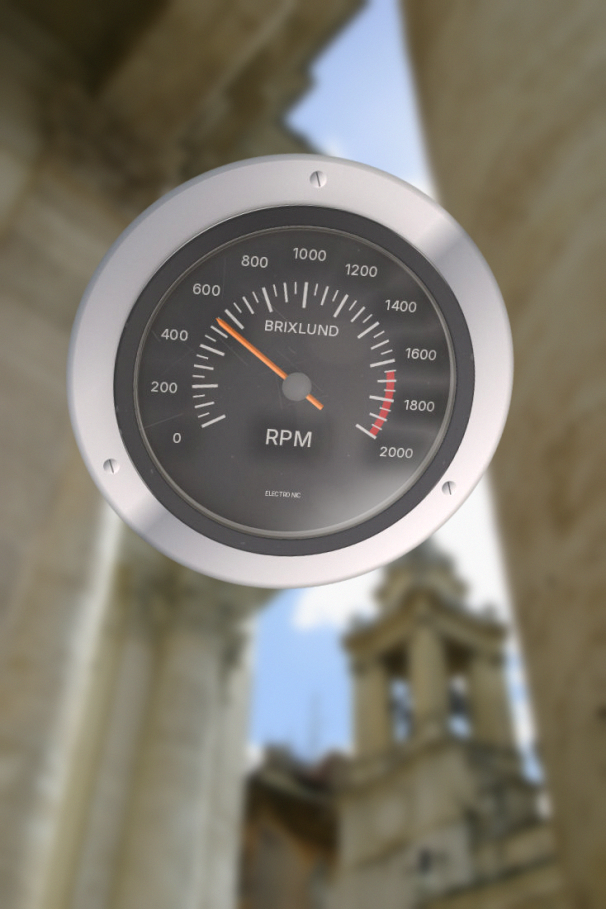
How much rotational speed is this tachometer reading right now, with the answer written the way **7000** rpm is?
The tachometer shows **550** rpm
